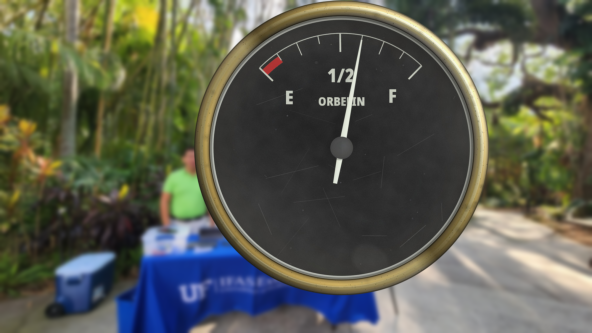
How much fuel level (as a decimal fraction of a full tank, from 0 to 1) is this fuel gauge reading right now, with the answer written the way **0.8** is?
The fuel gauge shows **0.625**
